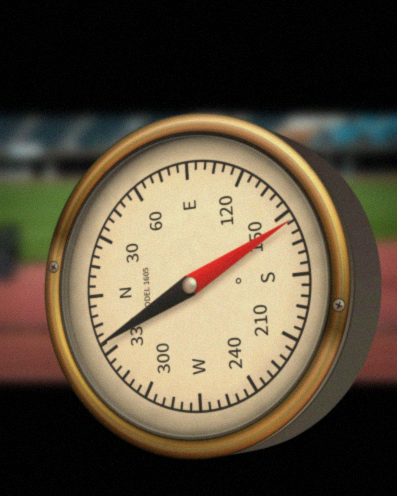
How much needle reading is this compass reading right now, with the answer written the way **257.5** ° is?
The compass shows **155** °
